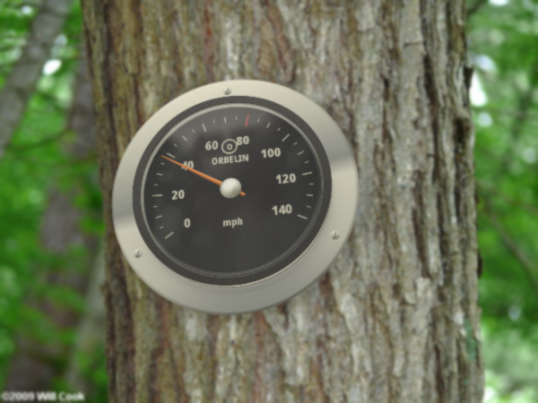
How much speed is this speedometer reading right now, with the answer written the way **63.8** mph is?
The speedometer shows **37.5** mph
